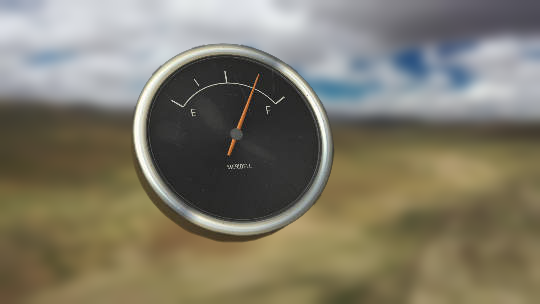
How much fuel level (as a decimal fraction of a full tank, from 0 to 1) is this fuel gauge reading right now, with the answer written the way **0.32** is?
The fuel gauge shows **0.75**
